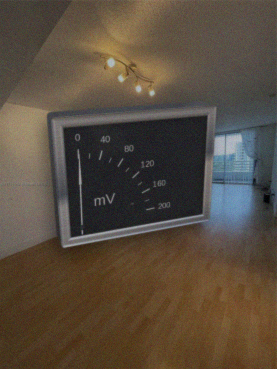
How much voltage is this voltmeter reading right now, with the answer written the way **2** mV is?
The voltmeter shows **0** mV
